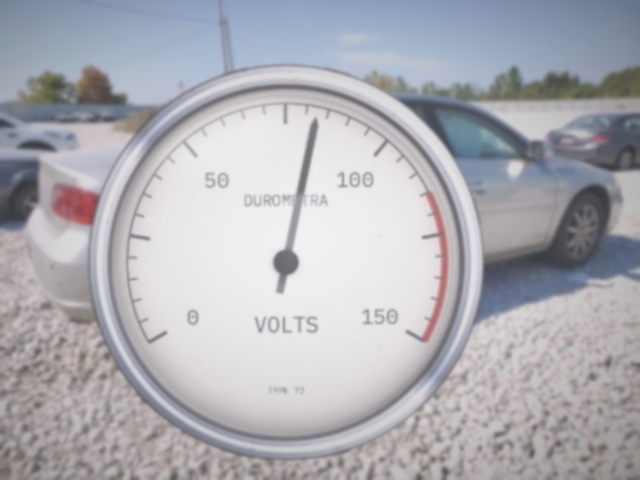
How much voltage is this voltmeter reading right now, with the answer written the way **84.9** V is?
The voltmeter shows **82.5** V
